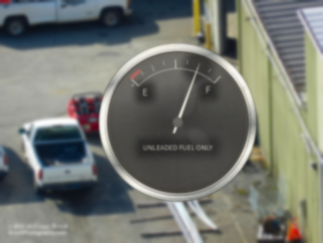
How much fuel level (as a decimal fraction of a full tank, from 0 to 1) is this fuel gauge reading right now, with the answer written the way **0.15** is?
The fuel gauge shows **0.75**
